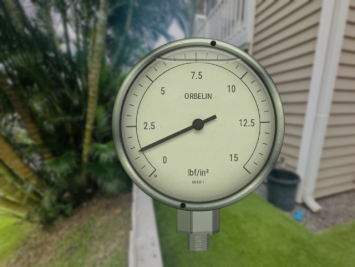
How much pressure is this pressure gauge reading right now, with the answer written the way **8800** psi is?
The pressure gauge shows **1.25** psi
